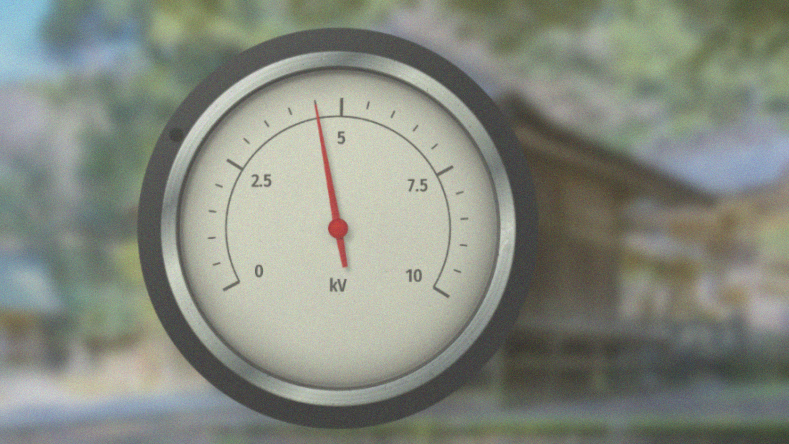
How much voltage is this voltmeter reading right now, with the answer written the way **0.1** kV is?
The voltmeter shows **4.5** kV
